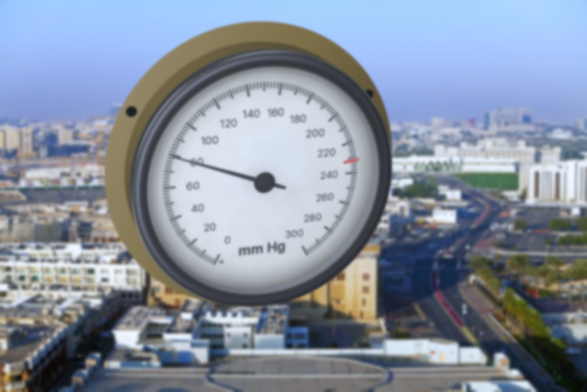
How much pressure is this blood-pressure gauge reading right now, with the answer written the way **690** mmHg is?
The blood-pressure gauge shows **80** mmHg
